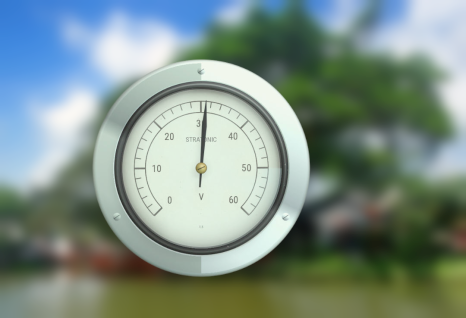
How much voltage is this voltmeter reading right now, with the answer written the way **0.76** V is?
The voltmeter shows **31** V
